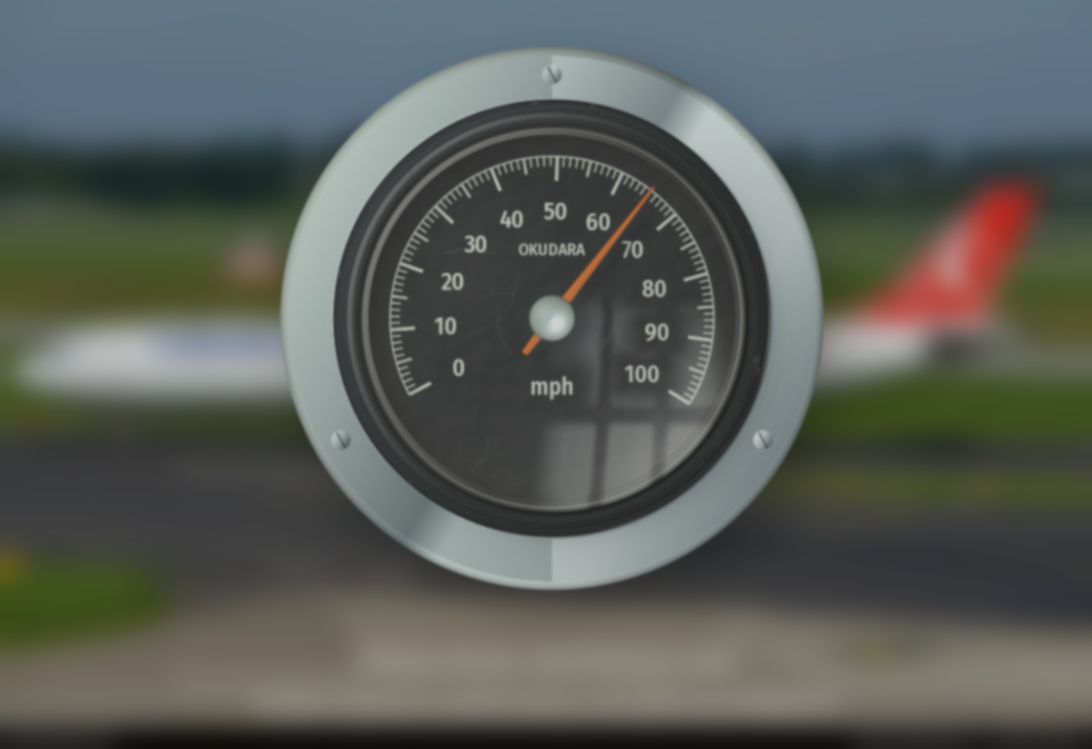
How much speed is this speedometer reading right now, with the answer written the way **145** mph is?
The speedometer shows **65** mph
